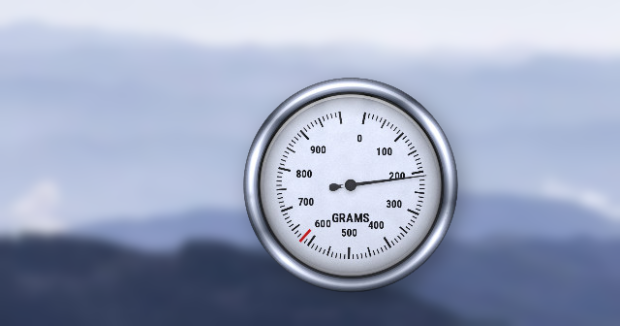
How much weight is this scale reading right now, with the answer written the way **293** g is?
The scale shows **210** g
